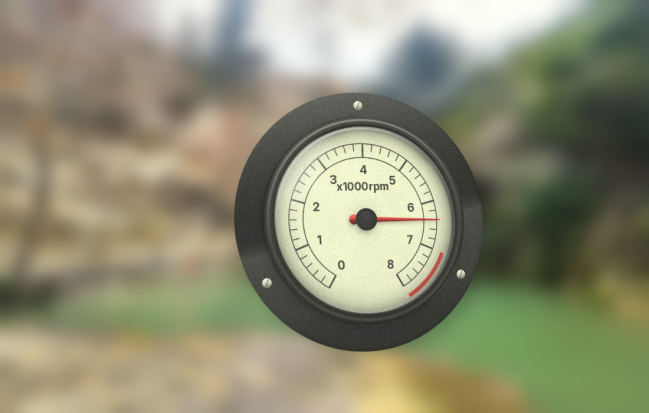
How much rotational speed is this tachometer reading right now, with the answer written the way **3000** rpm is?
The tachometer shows **6400** rpm
